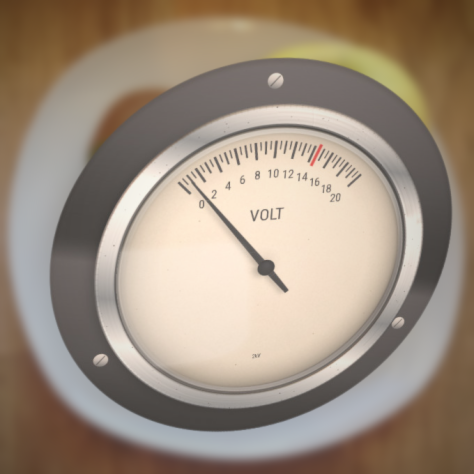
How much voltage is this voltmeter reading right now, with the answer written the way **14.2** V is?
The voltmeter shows **1** V
